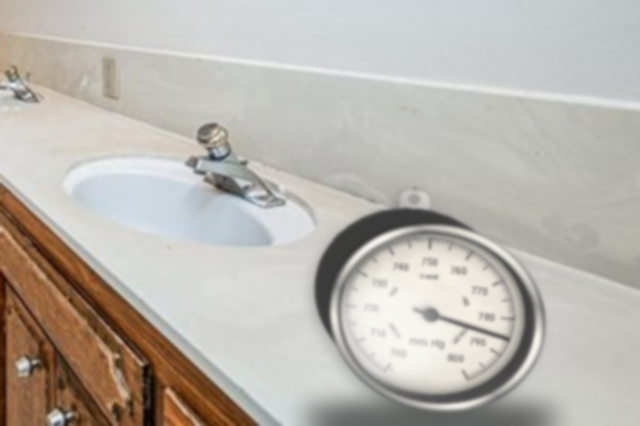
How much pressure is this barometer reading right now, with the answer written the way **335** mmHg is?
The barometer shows **785** mmHg
